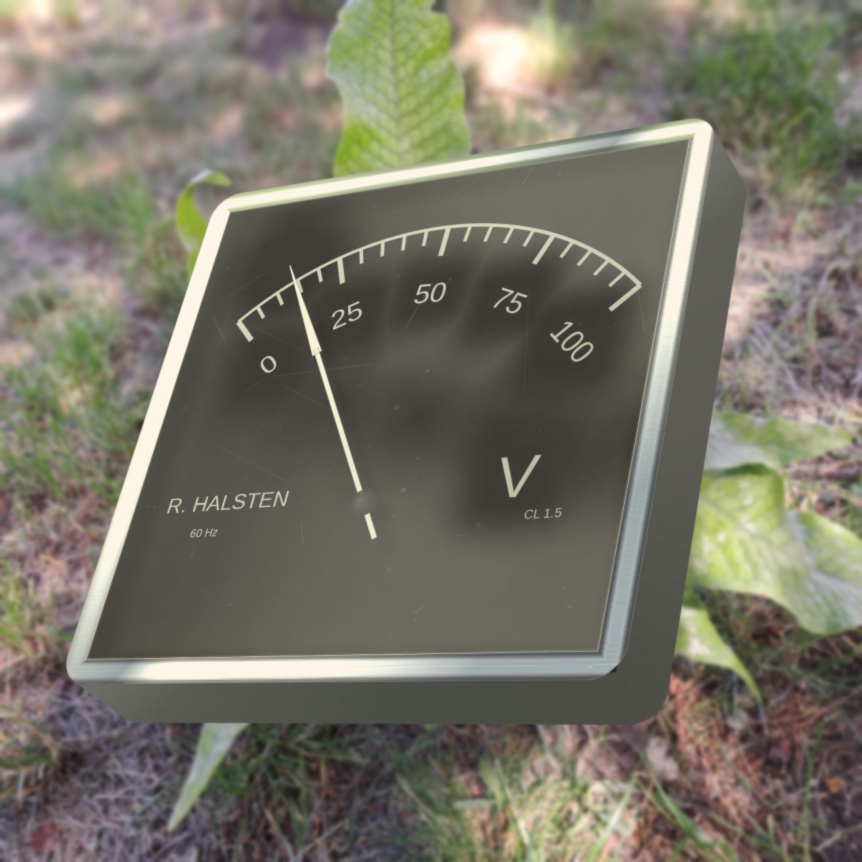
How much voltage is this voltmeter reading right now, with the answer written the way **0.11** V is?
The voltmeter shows **15** V
